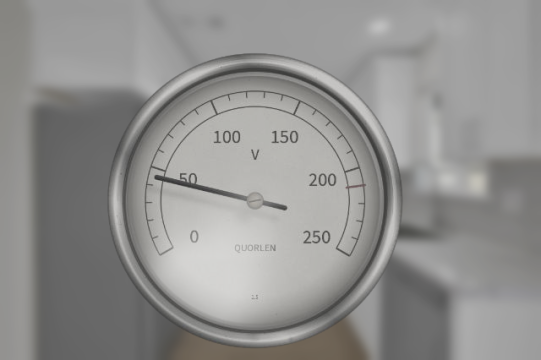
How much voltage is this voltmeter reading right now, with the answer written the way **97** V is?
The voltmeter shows **45** V
